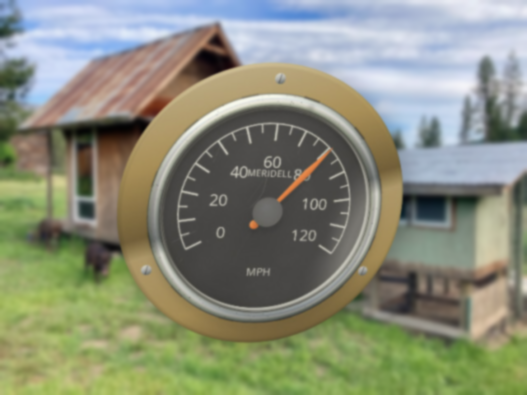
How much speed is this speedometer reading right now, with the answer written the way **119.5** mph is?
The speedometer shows **80** mph
